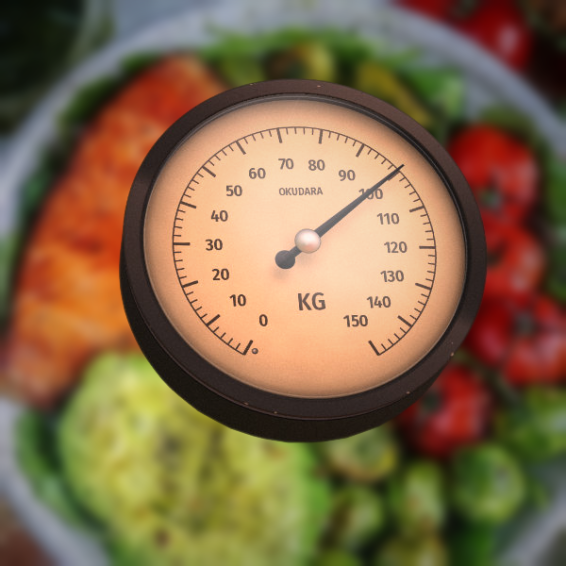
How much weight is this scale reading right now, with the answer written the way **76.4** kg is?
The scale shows **100** kg
